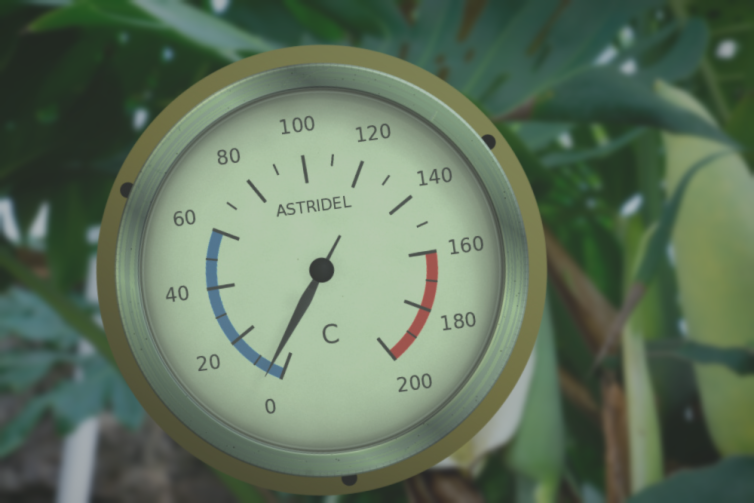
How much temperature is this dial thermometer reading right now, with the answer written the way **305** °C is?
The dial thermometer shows **5** °C
